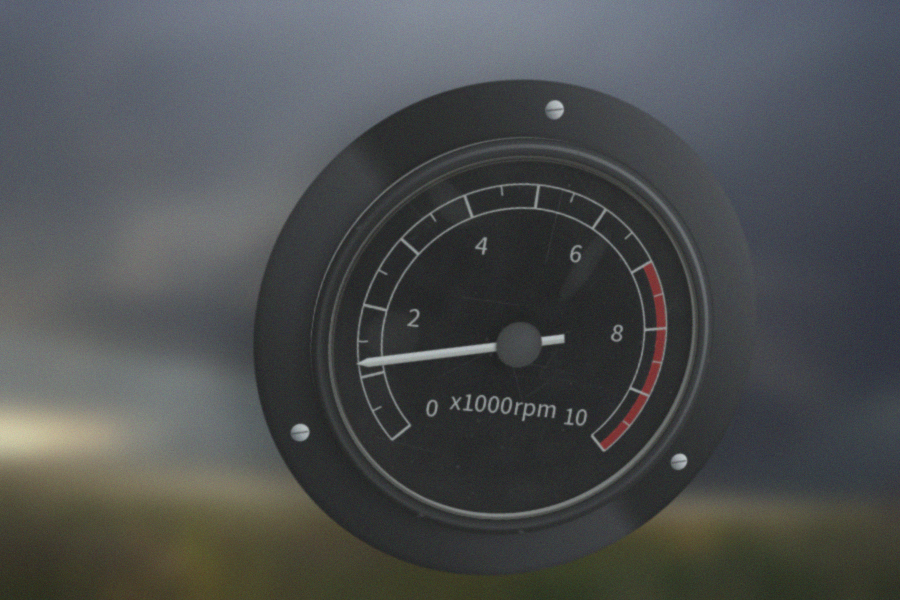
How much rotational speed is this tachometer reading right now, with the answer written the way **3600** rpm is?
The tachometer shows **1250** rpm
